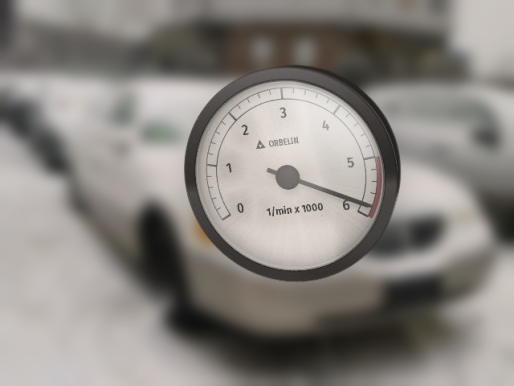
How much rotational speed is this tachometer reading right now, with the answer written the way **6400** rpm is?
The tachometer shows **5800** rpm
